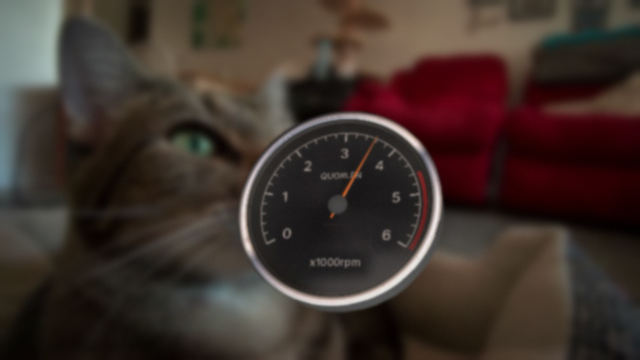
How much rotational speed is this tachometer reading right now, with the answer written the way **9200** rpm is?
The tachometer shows **3600** rpm
